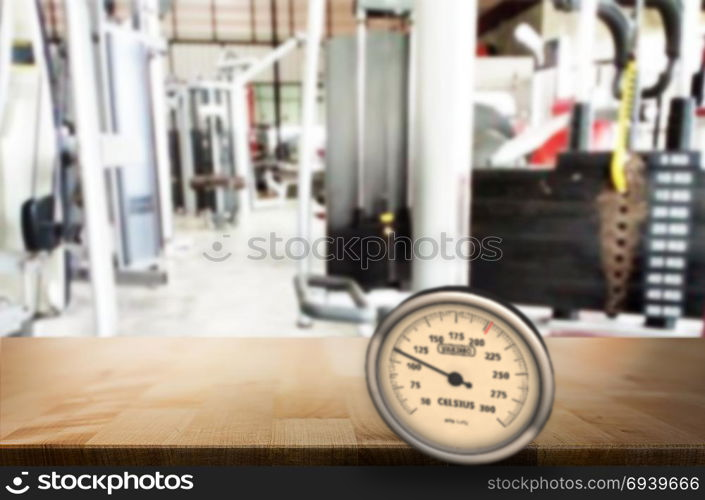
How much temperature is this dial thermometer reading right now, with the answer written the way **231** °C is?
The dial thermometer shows **112.5** °C
